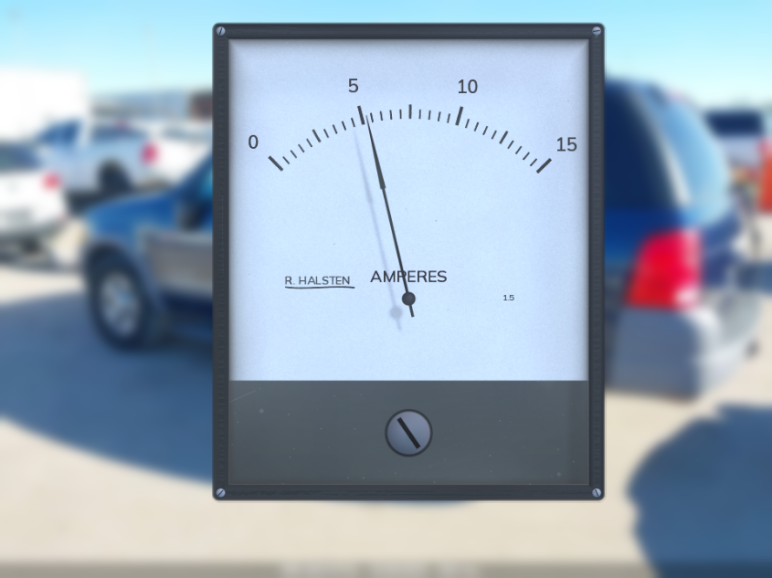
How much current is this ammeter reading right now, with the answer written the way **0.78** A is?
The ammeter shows **5.25** A
